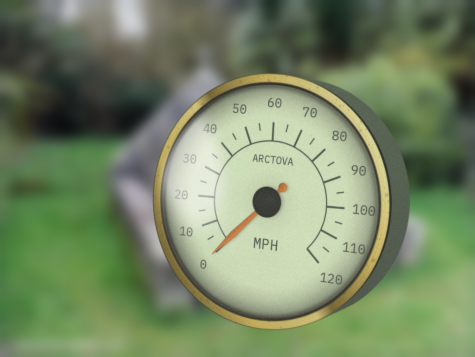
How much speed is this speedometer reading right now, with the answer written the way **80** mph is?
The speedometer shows **0** mph
